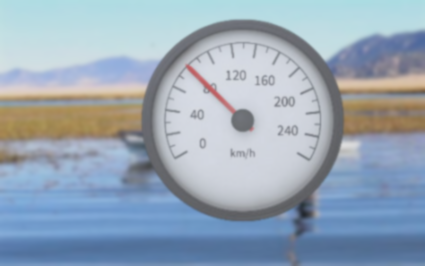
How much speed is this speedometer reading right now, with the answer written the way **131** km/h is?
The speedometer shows **80** km/h
